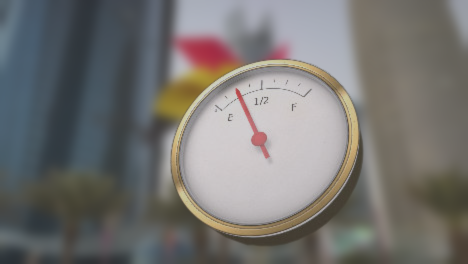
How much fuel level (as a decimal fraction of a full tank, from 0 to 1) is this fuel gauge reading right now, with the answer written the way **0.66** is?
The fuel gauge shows **0.25**
